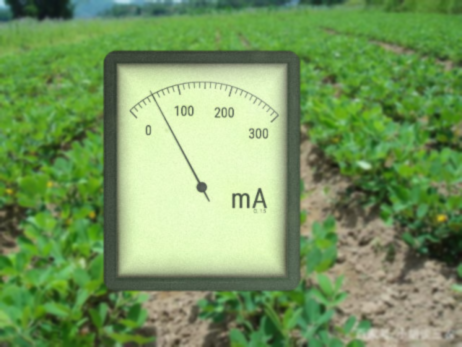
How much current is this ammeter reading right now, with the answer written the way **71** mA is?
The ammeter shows **50** mA
